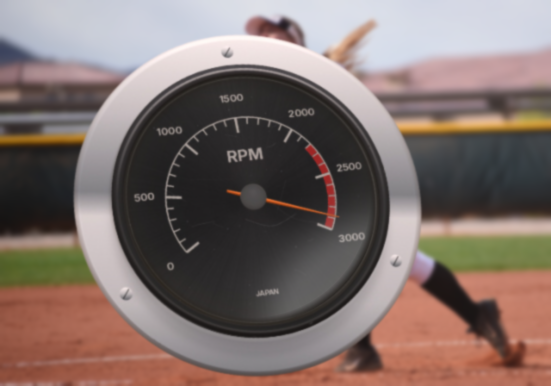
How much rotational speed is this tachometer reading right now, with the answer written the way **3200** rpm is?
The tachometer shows **2900** rpm
